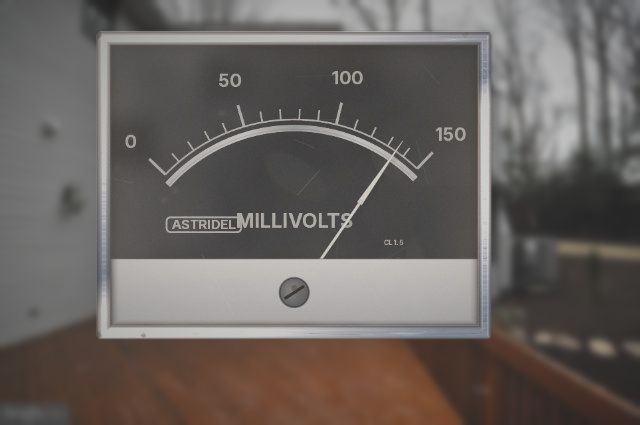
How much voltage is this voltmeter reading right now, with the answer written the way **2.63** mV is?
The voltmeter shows **135** mV
